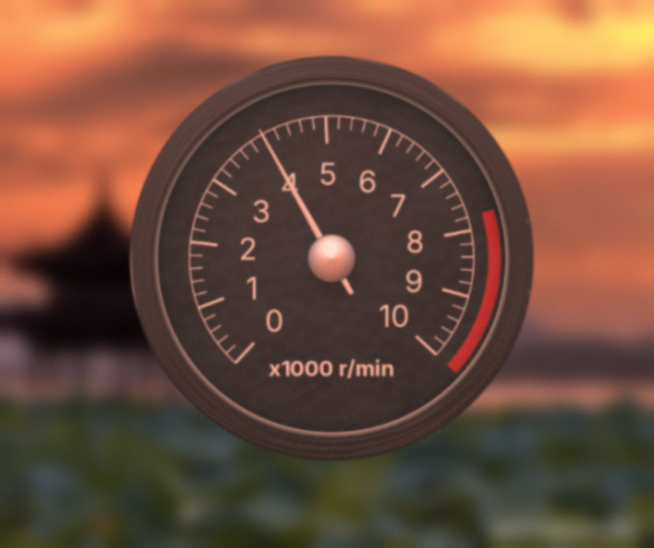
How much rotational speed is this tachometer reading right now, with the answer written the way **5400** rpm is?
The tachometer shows **4000** rpm
